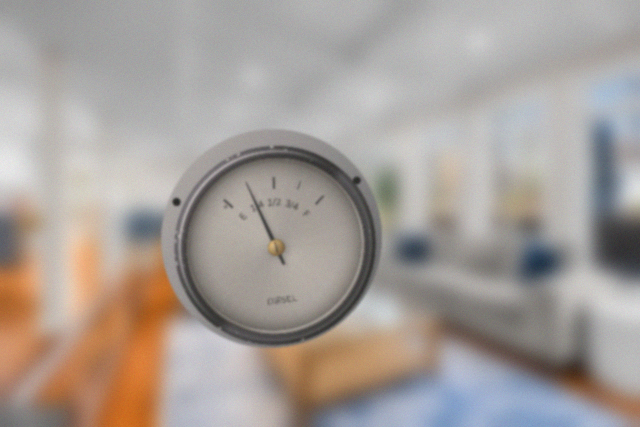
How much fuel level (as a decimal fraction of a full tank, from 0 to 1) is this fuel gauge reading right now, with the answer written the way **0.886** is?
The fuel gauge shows **0.25**
